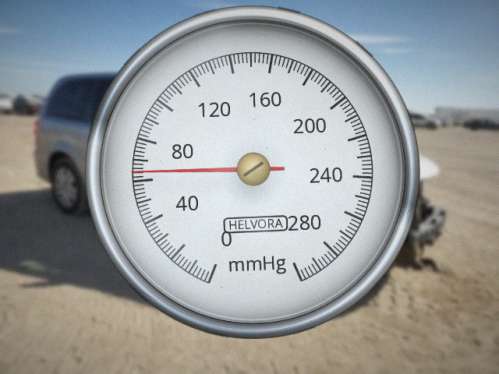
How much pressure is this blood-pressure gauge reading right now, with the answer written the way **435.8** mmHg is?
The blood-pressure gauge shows **64** mmHg
